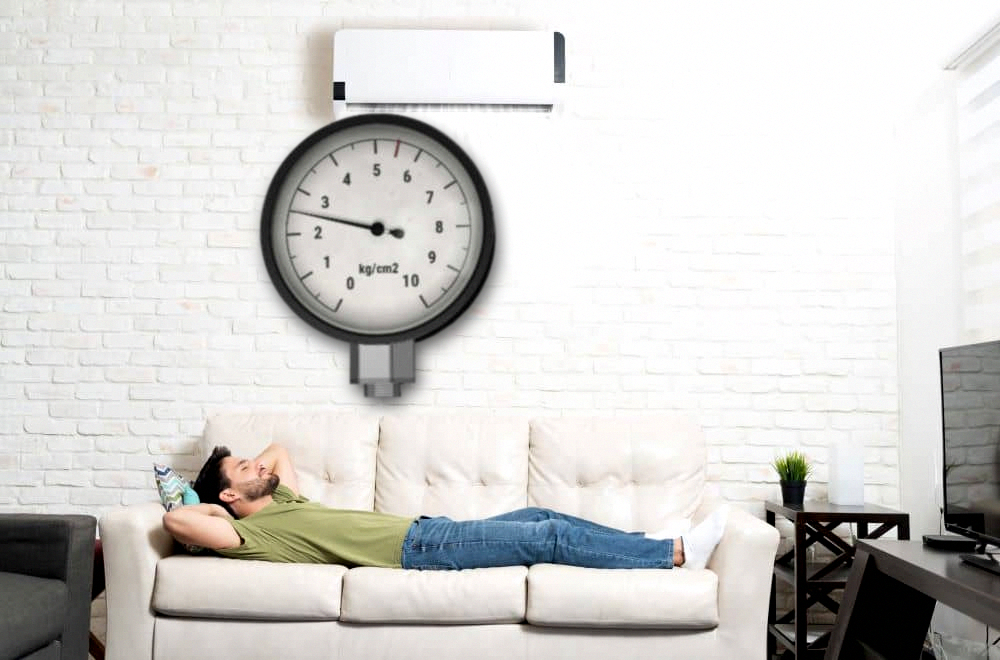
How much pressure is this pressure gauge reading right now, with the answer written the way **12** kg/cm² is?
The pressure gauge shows **2.5** kg/cm²
